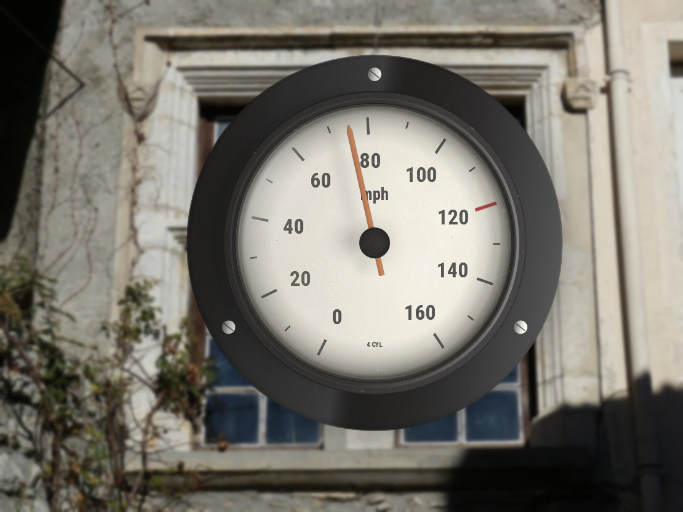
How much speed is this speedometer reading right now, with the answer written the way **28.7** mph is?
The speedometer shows **75** mph
